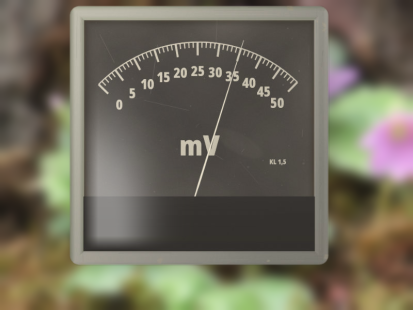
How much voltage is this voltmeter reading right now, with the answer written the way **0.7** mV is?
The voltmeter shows **35** mV
